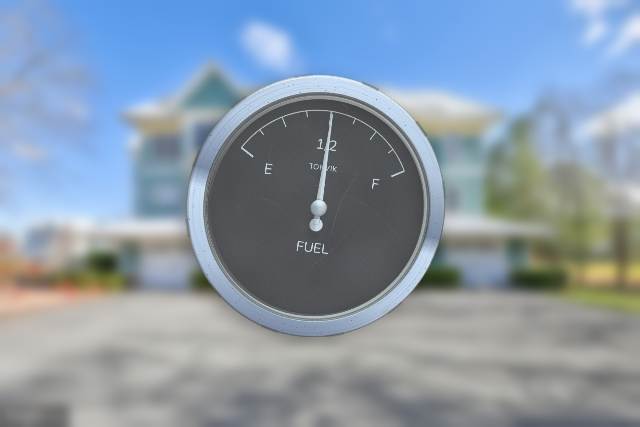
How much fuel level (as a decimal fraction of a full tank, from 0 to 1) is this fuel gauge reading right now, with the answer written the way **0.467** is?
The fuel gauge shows **0.5**
